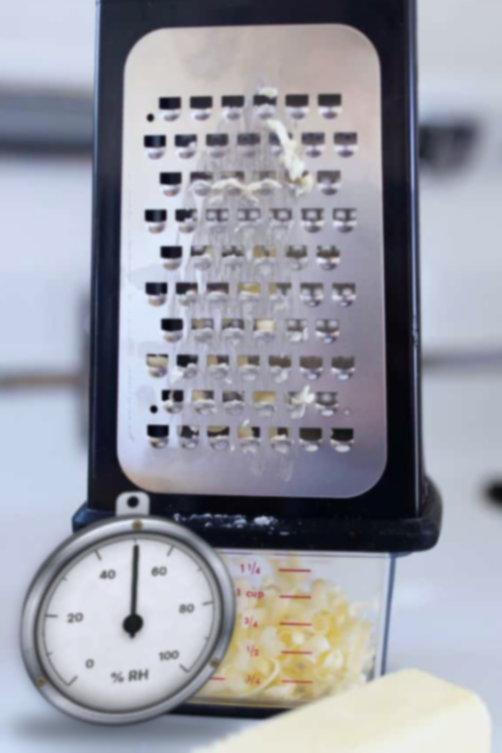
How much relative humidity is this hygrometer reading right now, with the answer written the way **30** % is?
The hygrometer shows **50** %
